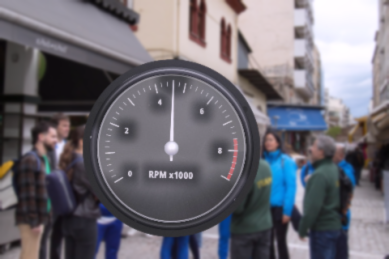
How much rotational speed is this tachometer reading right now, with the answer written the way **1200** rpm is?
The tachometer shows **4600** rpm
